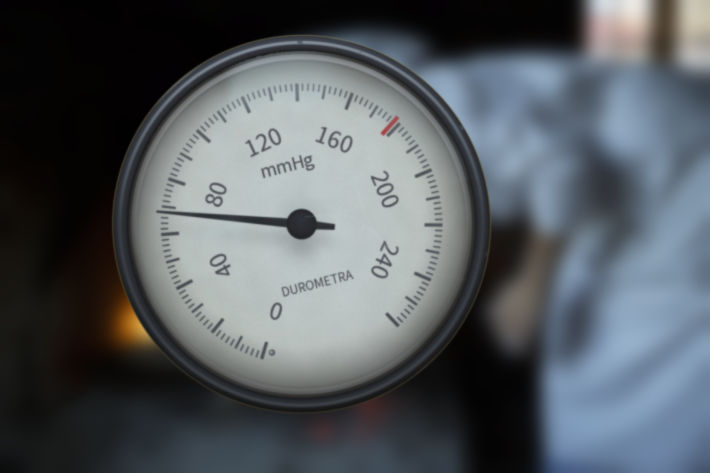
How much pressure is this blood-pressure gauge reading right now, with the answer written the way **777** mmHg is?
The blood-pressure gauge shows **68** mmHg
